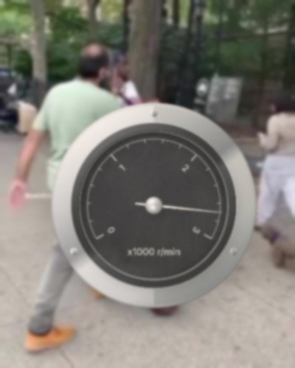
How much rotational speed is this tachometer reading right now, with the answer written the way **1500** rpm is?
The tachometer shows **2700** rpm
